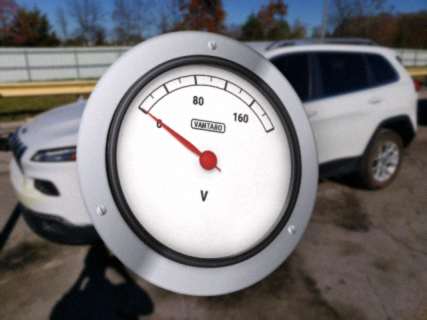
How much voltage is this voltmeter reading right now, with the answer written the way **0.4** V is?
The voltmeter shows **0** V
